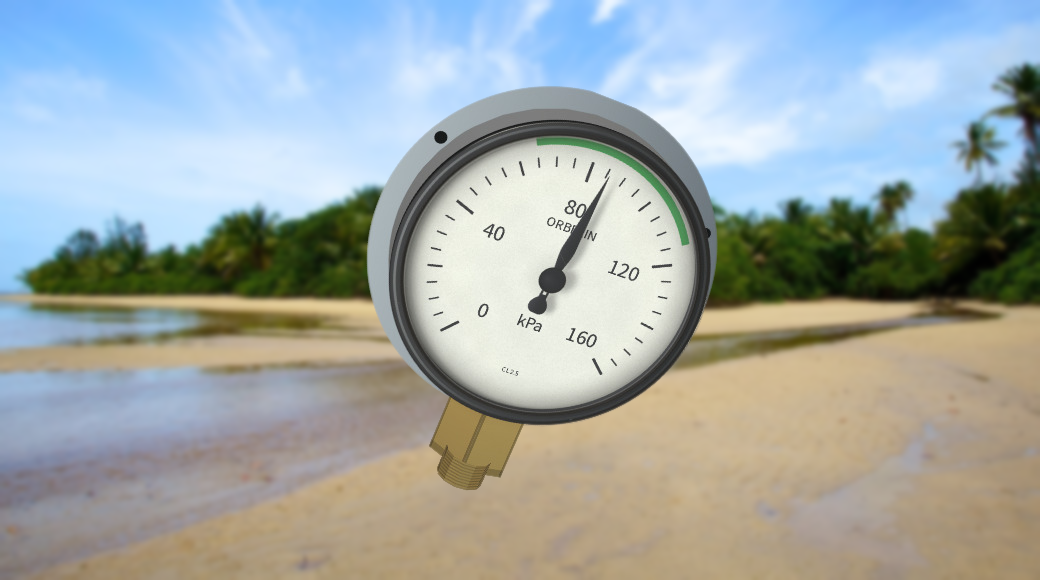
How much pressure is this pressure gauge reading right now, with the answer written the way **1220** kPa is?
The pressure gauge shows **85** kPa
